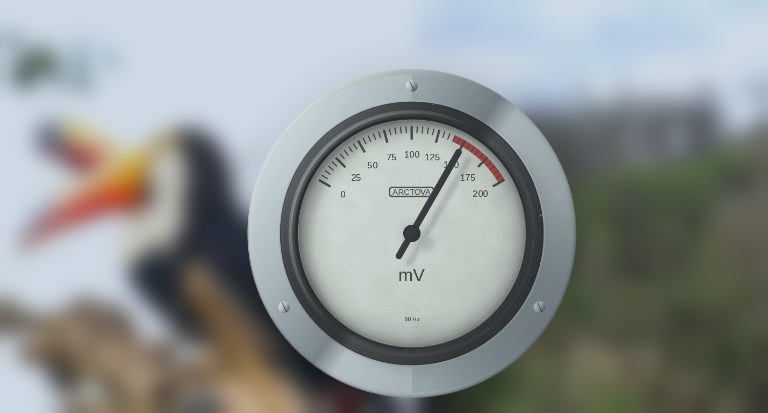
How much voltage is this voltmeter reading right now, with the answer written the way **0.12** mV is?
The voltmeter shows **150** mV
